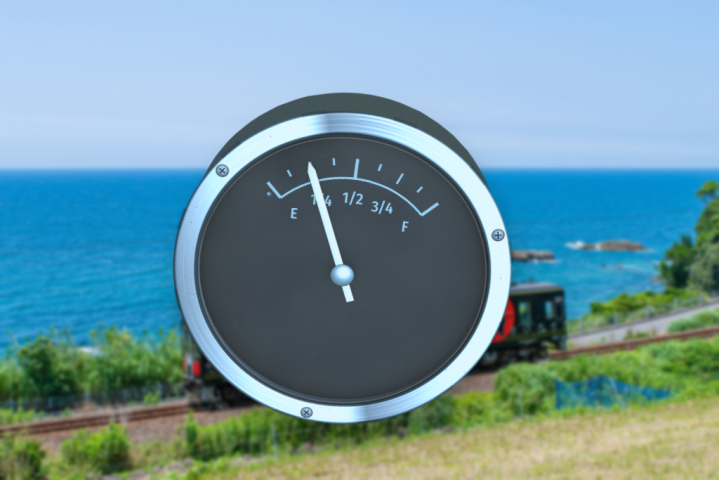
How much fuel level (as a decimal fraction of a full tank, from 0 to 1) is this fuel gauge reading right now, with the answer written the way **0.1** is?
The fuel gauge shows **0.25**
